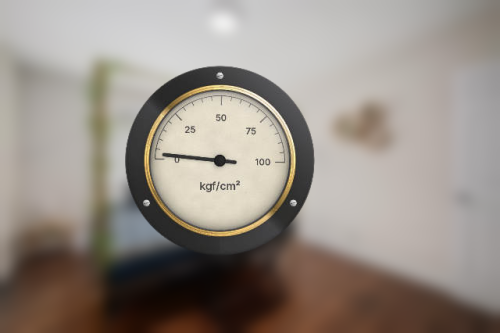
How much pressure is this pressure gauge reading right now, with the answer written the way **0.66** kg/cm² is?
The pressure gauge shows **2.5** kg/cm²
